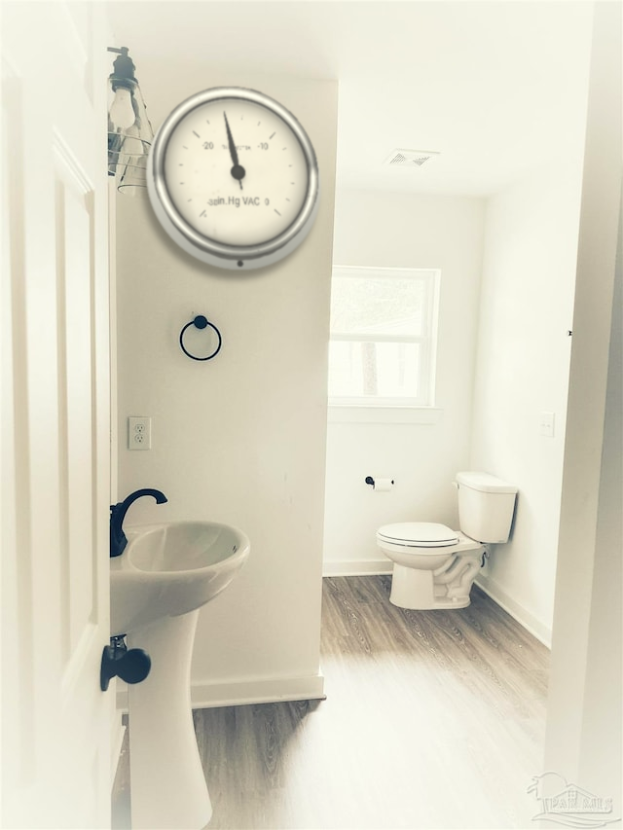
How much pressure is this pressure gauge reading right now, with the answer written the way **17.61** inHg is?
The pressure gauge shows **-16** inHg
